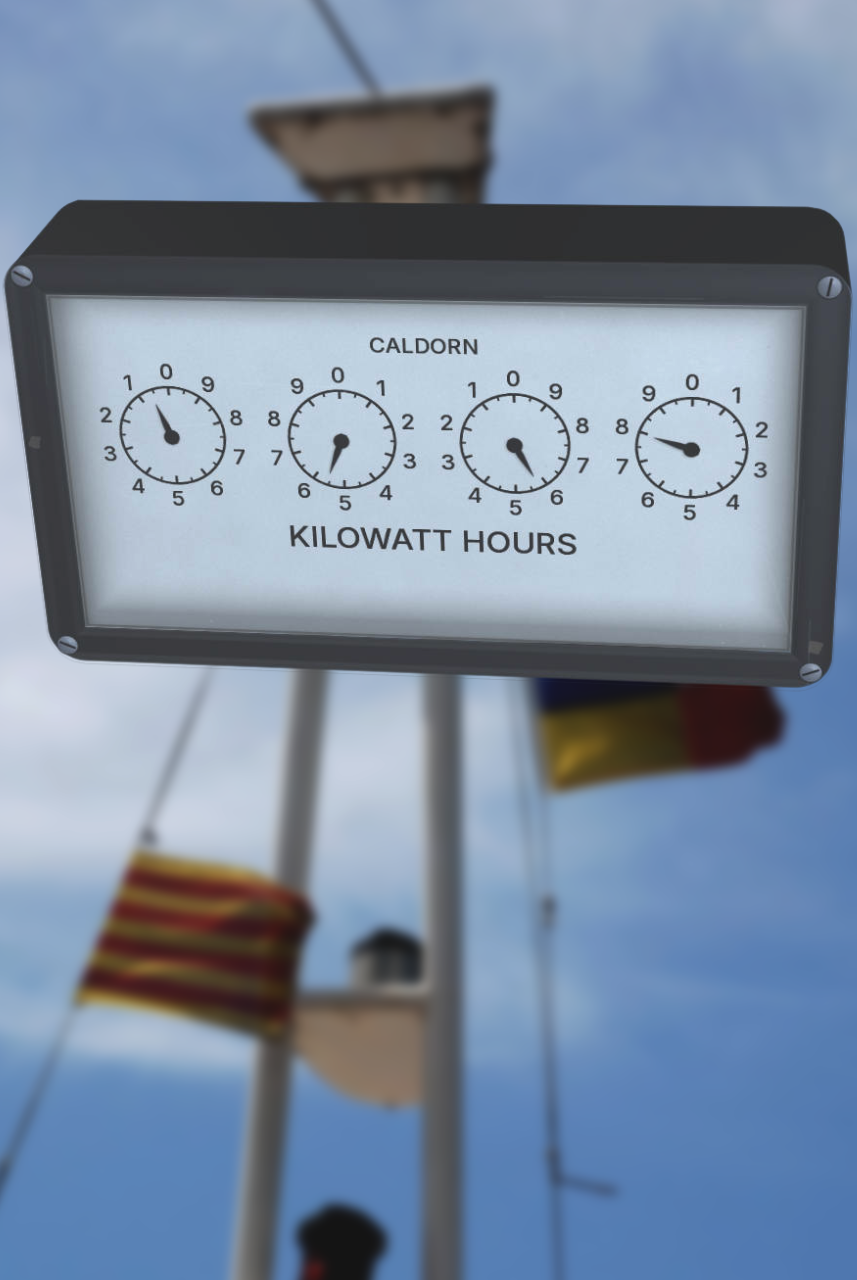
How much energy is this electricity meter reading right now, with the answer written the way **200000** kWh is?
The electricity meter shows **558** kWh
